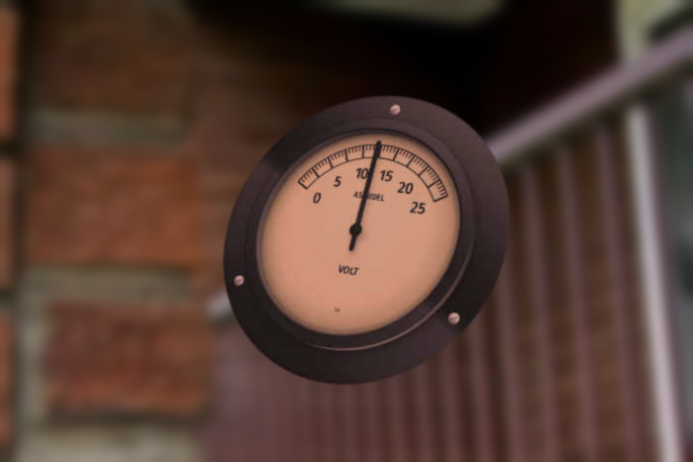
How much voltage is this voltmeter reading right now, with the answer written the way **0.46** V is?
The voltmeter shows **12.5** V
